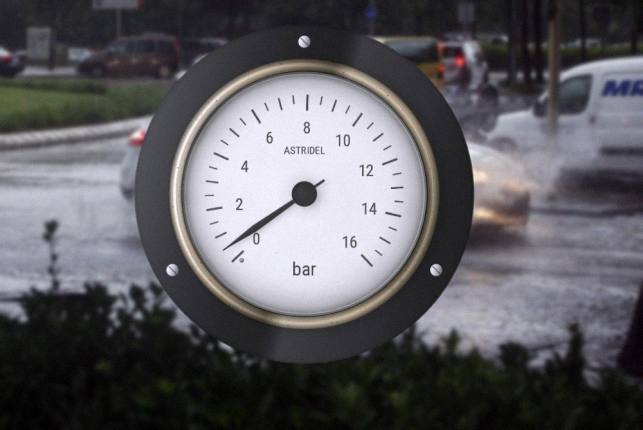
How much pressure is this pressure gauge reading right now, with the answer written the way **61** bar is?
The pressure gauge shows **0.5** bar
